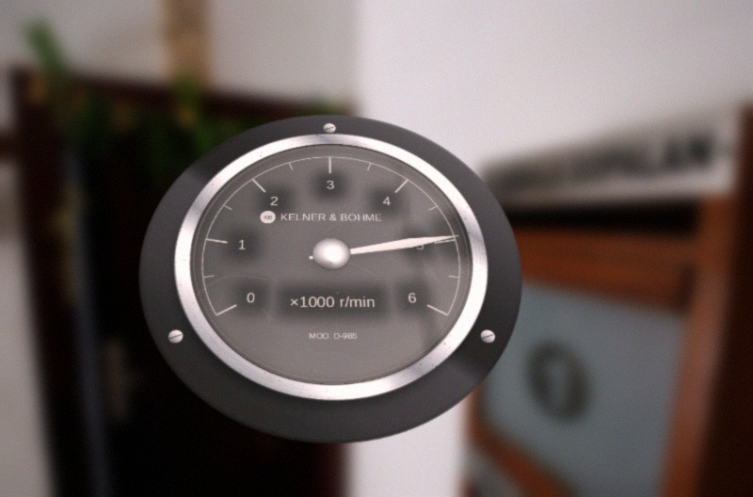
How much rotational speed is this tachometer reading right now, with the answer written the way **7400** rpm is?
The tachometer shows **5000** rpm
